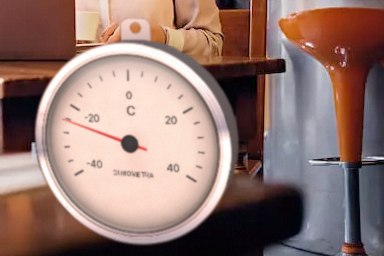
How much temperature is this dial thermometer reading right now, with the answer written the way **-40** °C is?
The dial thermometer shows **-24** °C
